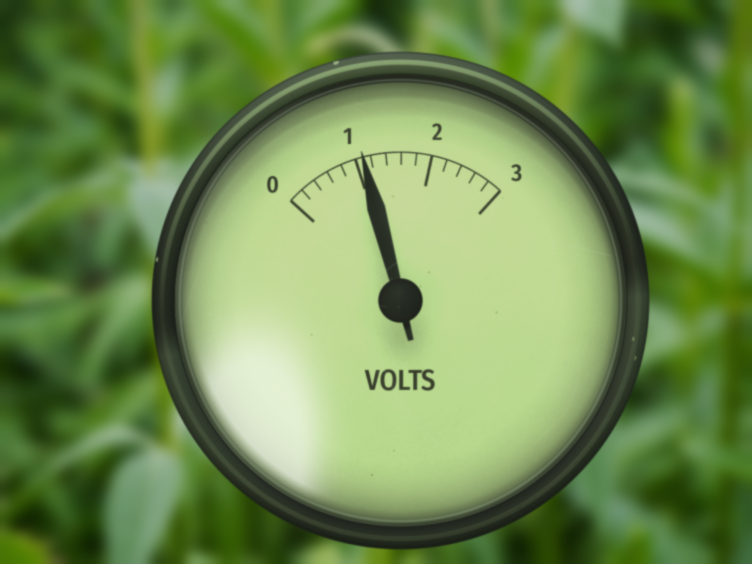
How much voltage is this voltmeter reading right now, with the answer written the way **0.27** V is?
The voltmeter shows **1.1** V
